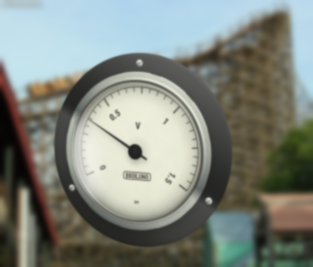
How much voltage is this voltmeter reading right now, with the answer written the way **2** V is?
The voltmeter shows **0.35** V
